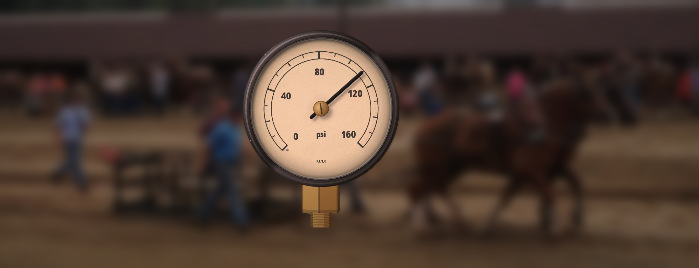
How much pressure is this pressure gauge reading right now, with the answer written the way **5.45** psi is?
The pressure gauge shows **110** psi
